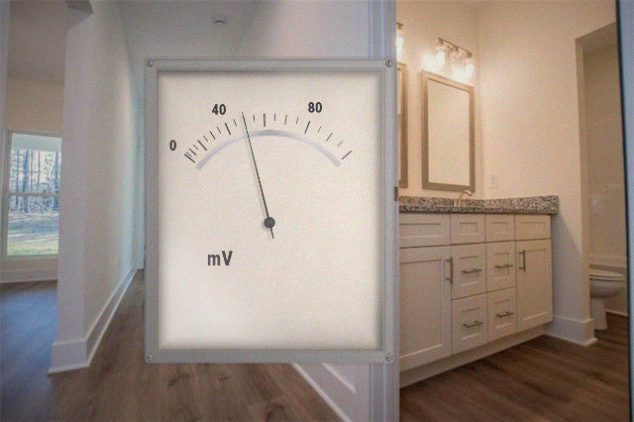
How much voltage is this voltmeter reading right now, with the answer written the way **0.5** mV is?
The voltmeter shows **50** mV
